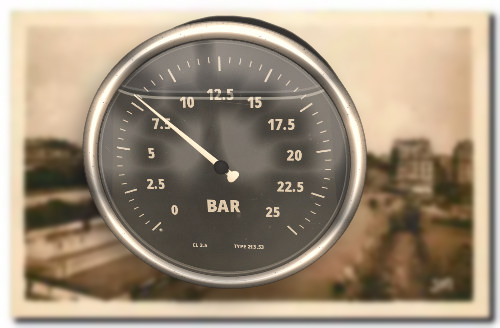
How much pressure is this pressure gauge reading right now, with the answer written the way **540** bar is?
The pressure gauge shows **8** bar
